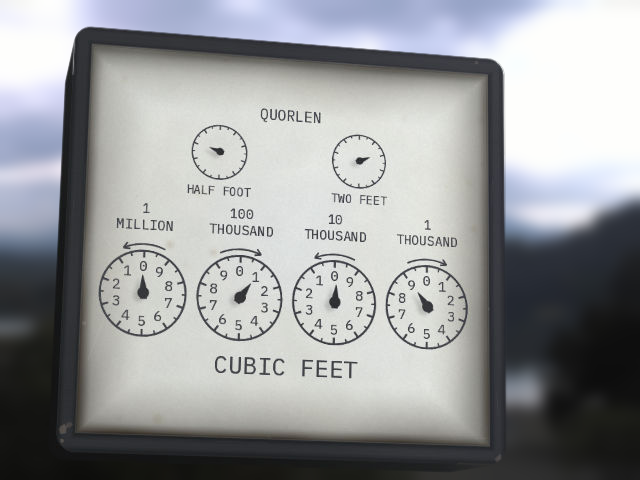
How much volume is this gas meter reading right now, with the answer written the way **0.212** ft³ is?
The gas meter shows **9900** ft³
